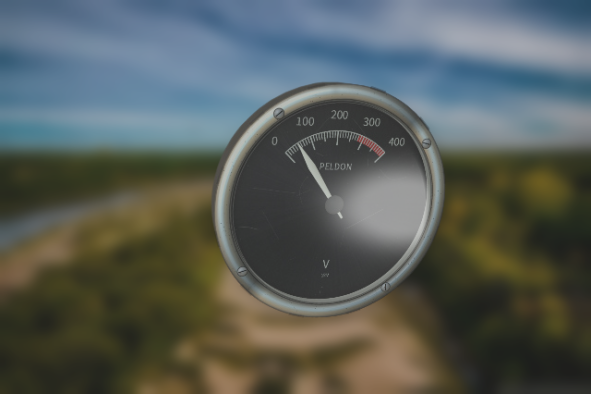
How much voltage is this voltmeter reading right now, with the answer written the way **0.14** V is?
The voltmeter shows **50** V
